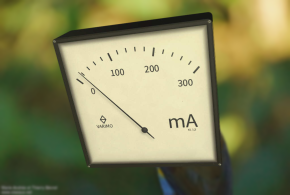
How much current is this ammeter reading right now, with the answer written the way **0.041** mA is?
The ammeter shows **20** mA
